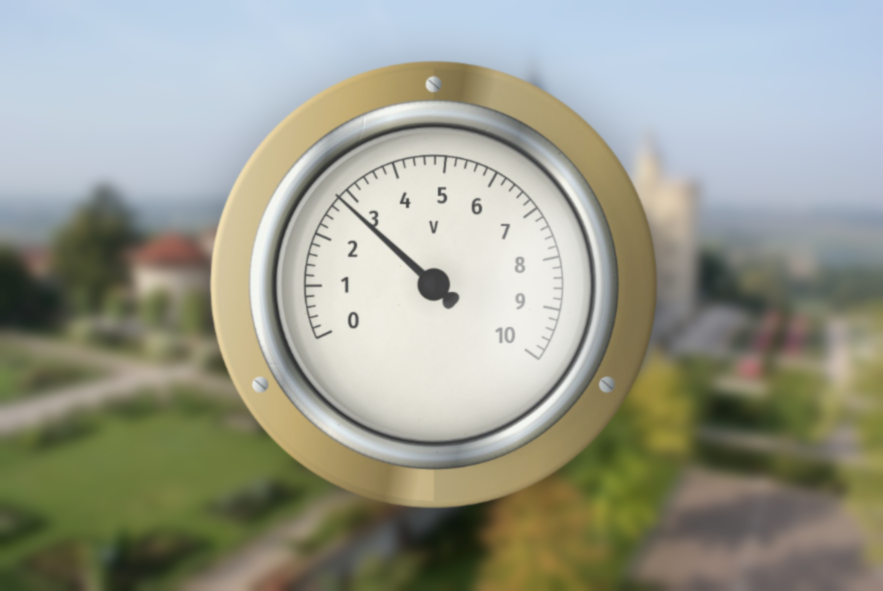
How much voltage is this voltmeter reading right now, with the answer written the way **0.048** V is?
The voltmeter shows **2.8** V
